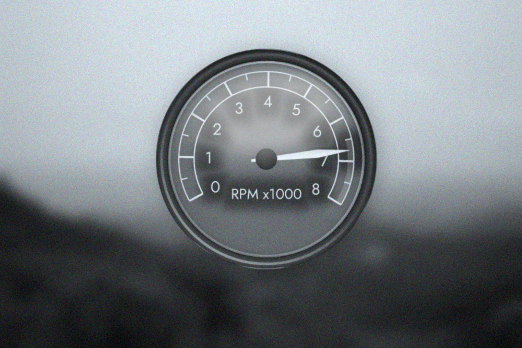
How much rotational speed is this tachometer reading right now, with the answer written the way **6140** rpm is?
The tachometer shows **6750** rpm
